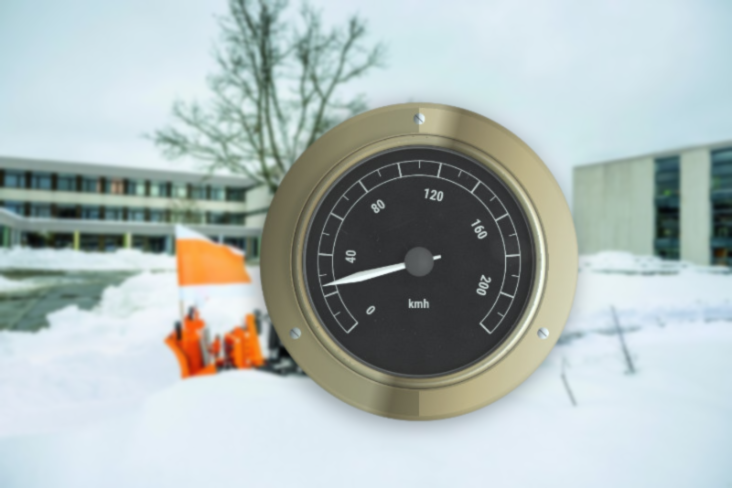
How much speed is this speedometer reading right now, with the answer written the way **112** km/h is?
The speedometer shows **25** km/h
